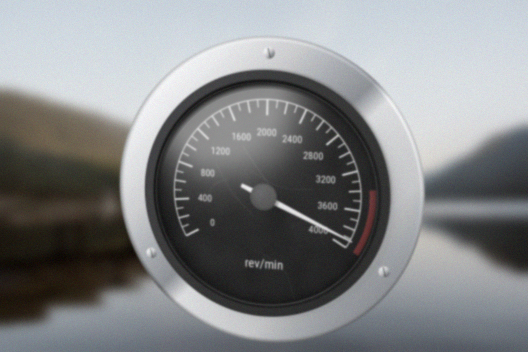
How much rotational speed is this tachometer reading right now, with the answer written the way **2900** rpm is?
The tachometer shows **3900** rpm
